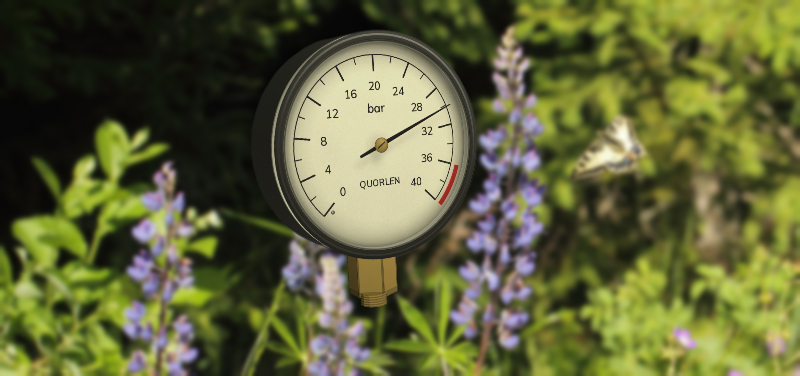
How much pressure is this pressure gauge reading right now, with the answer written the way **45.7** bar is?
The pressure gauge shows **30** bar
